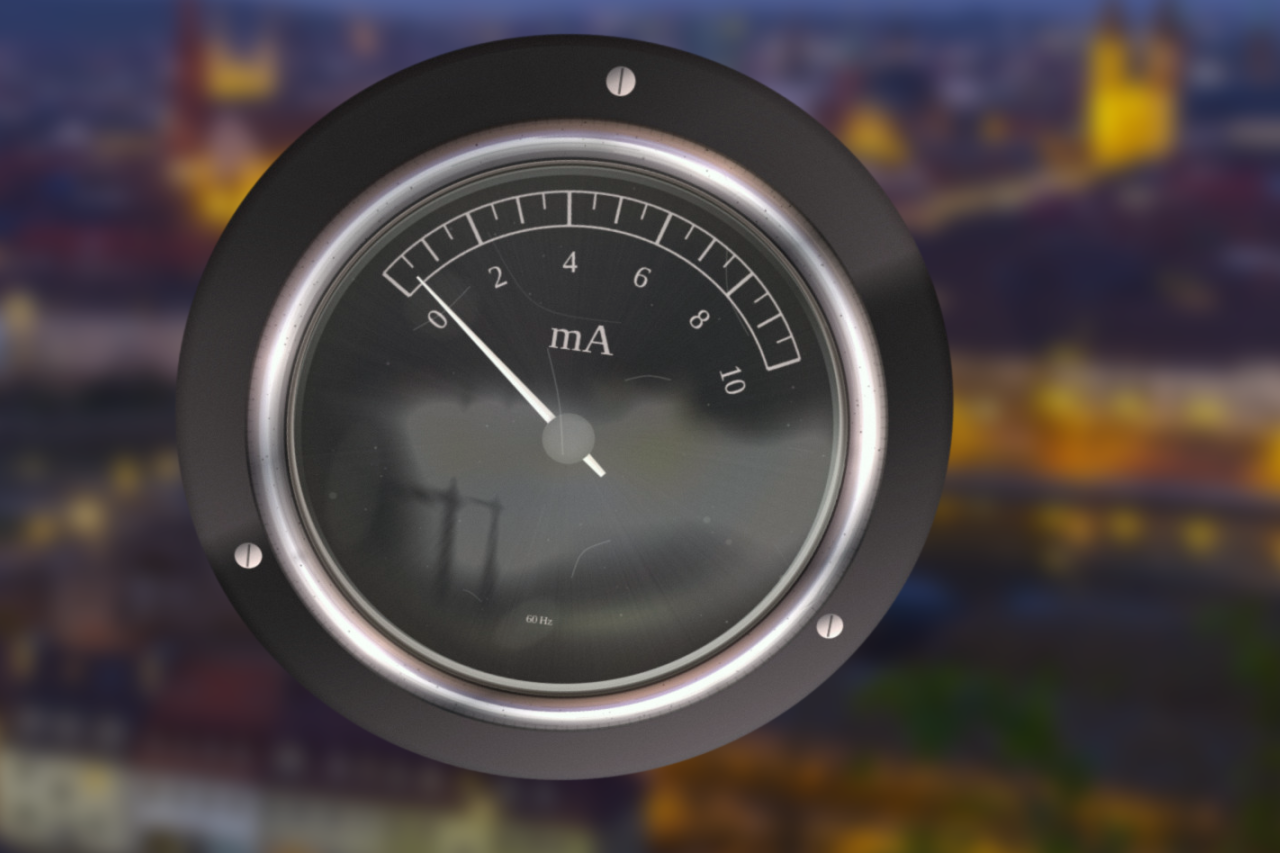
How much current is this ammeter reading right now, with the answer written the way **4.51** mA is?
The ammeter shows **0.5** mA
